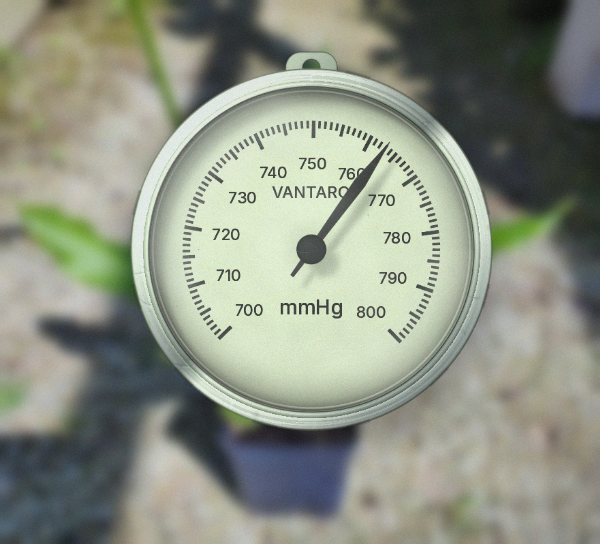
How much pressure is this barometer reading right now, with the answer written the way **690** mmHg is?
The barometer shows **763** mmHg
